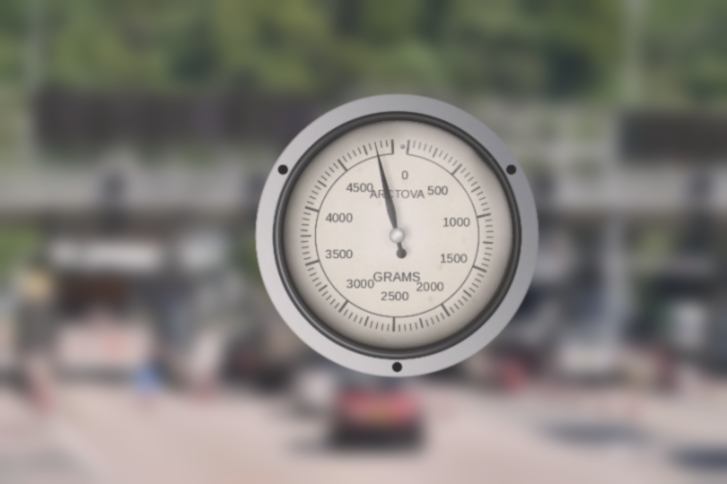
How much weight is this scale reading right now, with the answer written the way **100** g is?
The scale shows **4850** g
